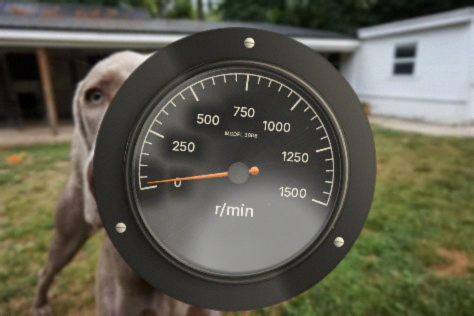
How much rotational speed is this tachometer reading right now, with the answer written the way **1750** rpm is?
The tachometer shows **25** rpm
